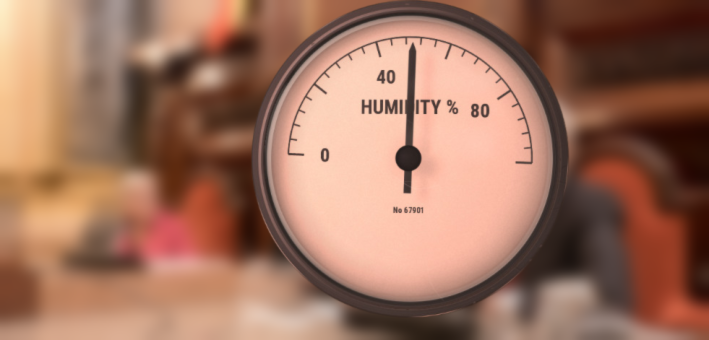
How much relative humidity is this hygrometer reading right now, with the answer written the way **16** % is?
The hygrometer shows **50** %
